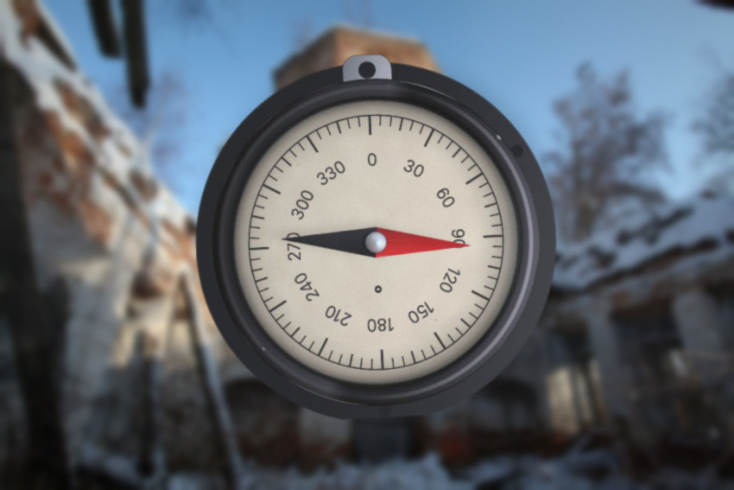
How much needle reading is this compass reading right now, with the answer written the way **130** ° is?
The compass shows **95** °
